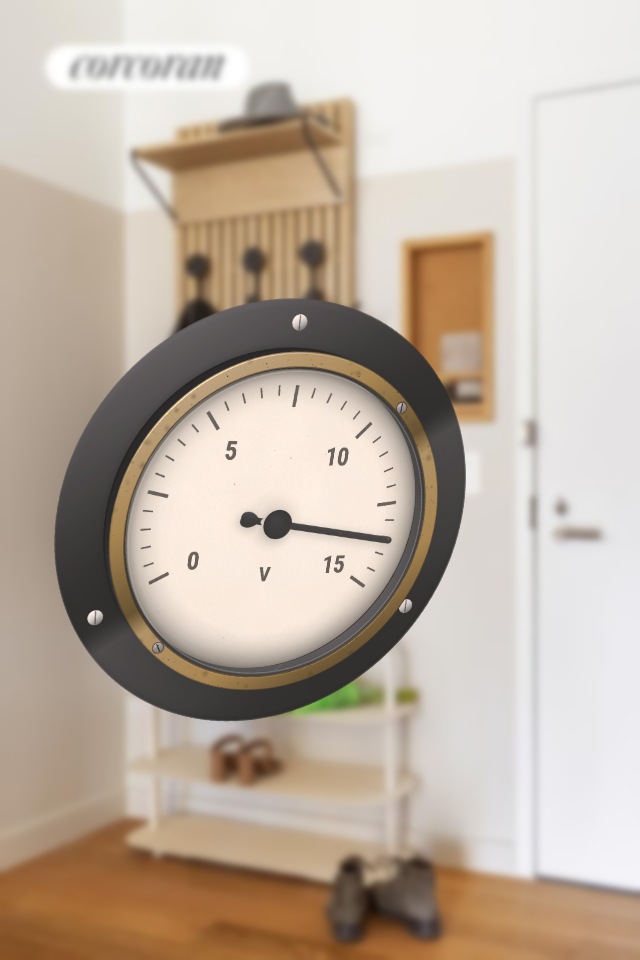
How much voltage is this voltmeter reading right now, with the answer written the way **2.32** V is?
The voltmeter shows **13.5** V
